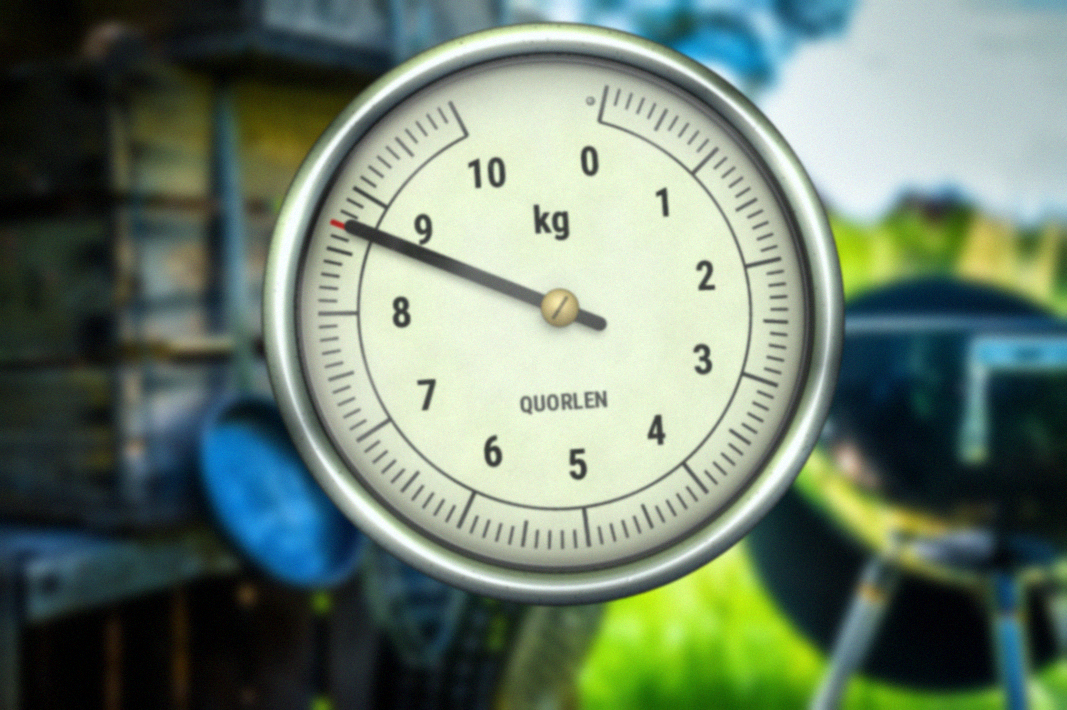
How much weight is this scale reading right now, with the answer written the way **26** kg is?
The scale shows **8.7** kg
